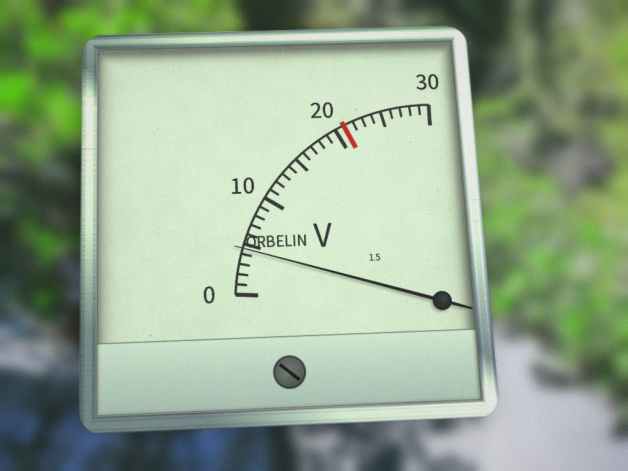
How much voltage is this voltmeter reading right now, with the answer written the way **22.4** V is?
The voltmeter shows **4.5** V
